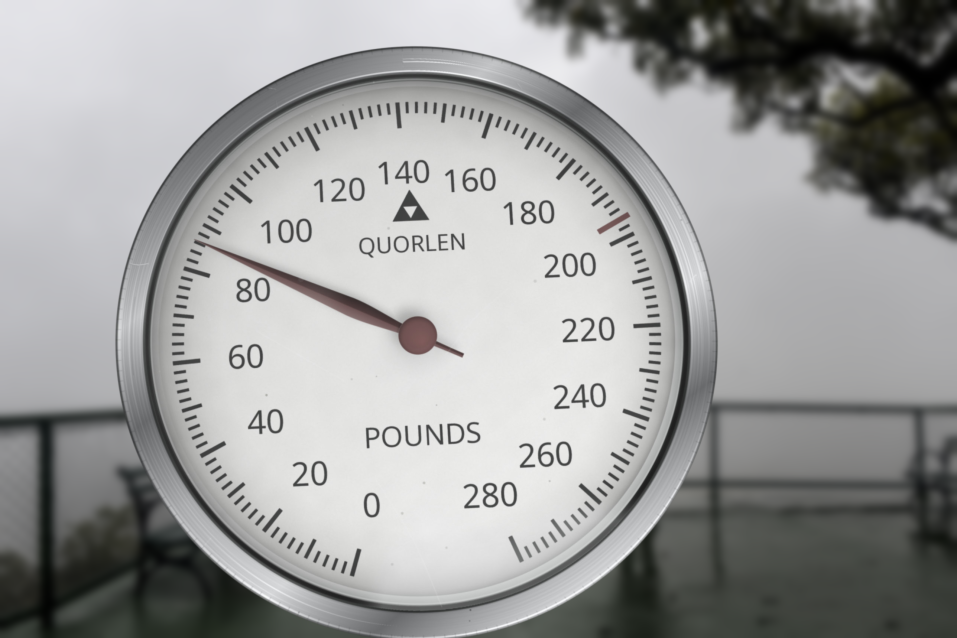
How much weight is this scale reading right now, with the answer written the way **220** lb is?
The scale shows **86** lb
